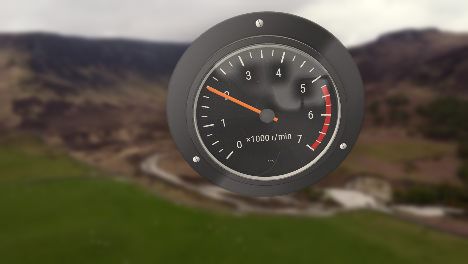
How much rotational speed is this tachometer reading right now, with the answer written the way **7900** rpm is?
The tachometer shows **2000** rpm
